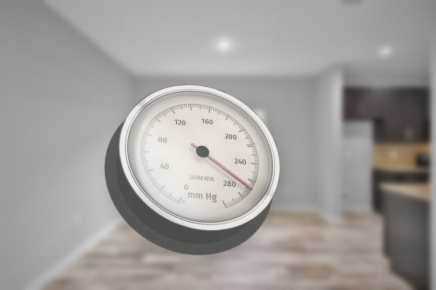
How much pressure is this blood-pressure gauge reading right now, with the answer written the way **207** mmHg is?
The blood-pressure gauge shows **270** mmHg
